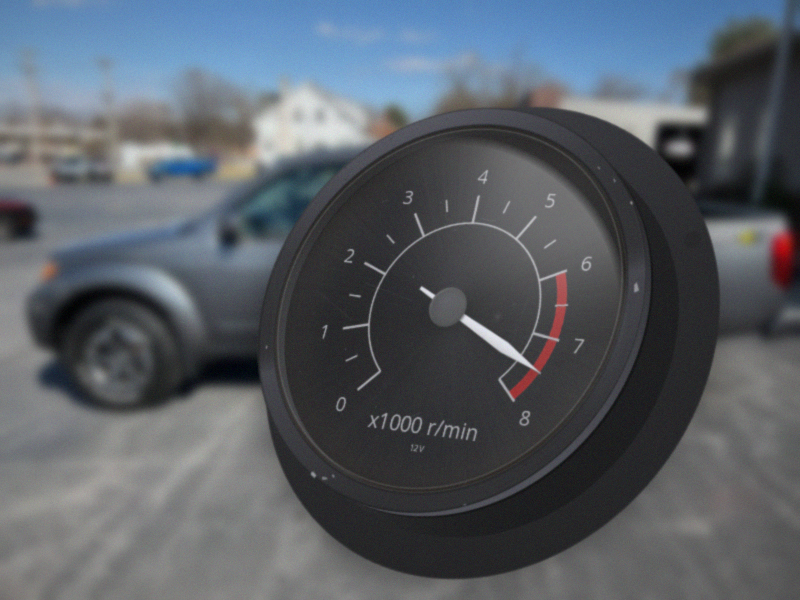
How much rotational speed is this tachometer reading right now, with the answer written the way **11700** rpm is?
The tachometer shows **7500** rpm
